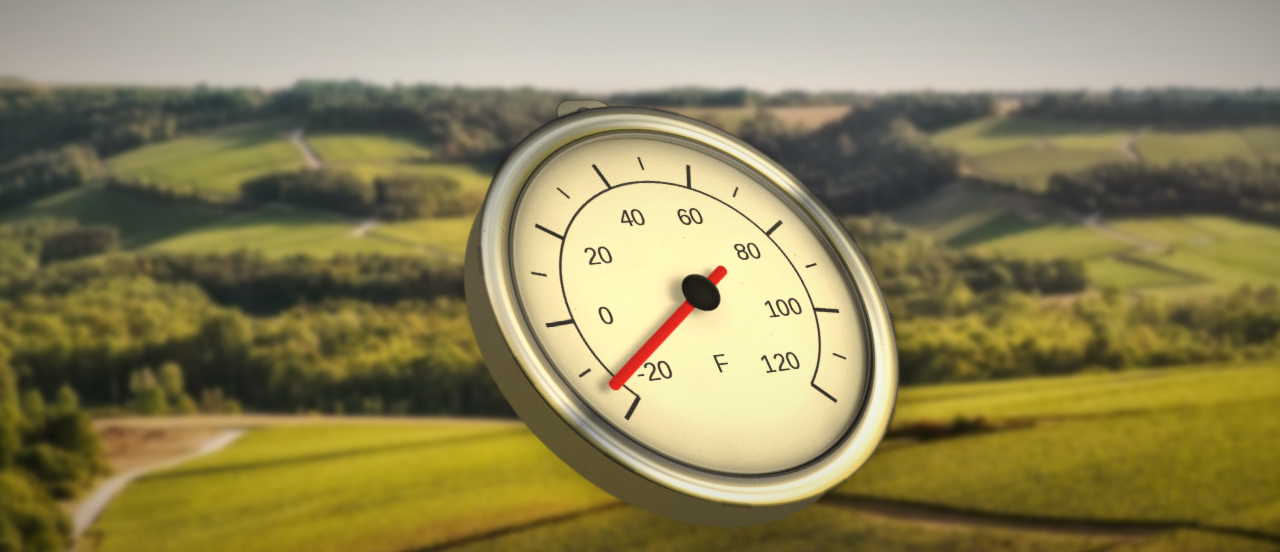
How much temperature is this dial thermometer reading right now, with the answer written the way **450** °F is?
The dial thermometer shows **-15** °F
